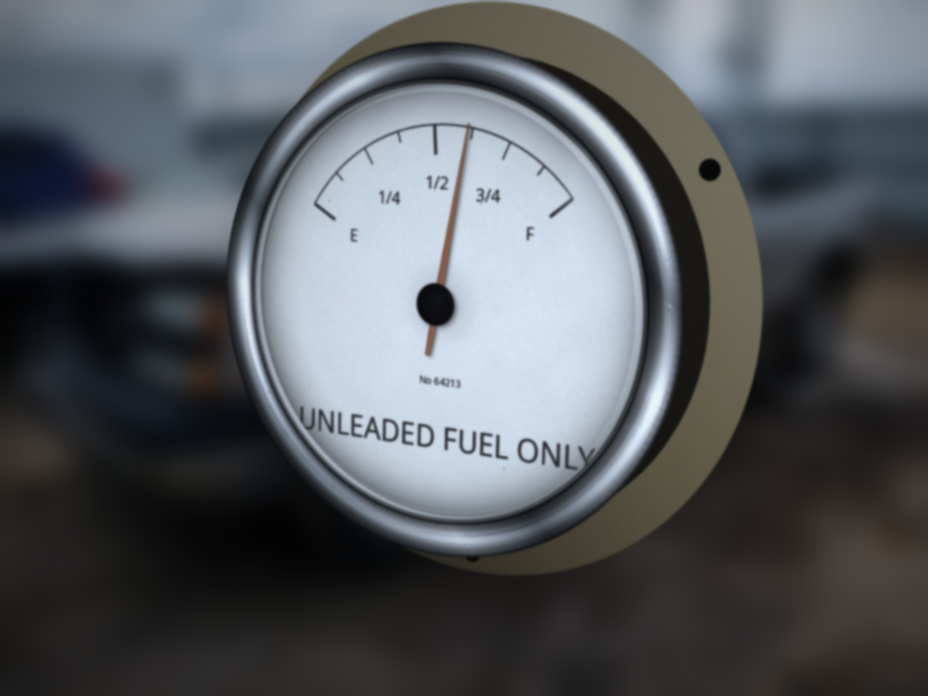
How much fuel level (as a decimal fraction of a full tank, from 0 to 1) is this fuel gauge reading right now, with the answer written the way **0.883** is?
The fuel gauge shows **0.625**
